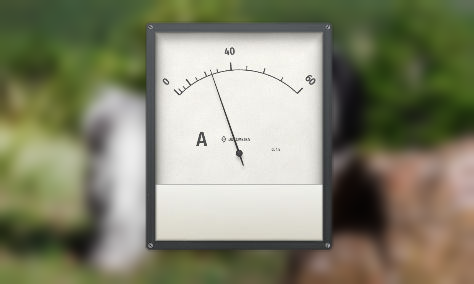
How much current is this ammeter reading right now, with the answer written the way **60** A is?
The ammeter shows **32.5** A
